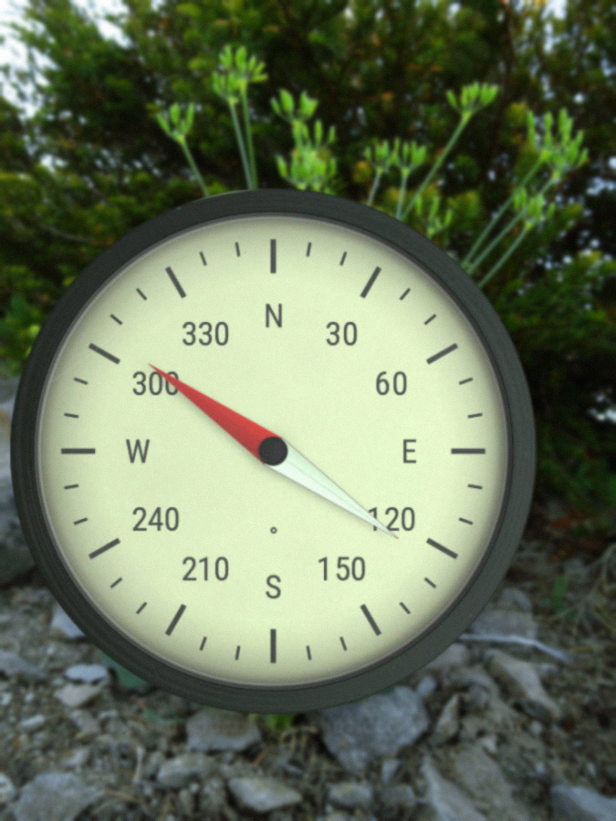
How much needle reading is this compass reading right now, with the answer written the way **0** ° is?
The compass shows **305** °
